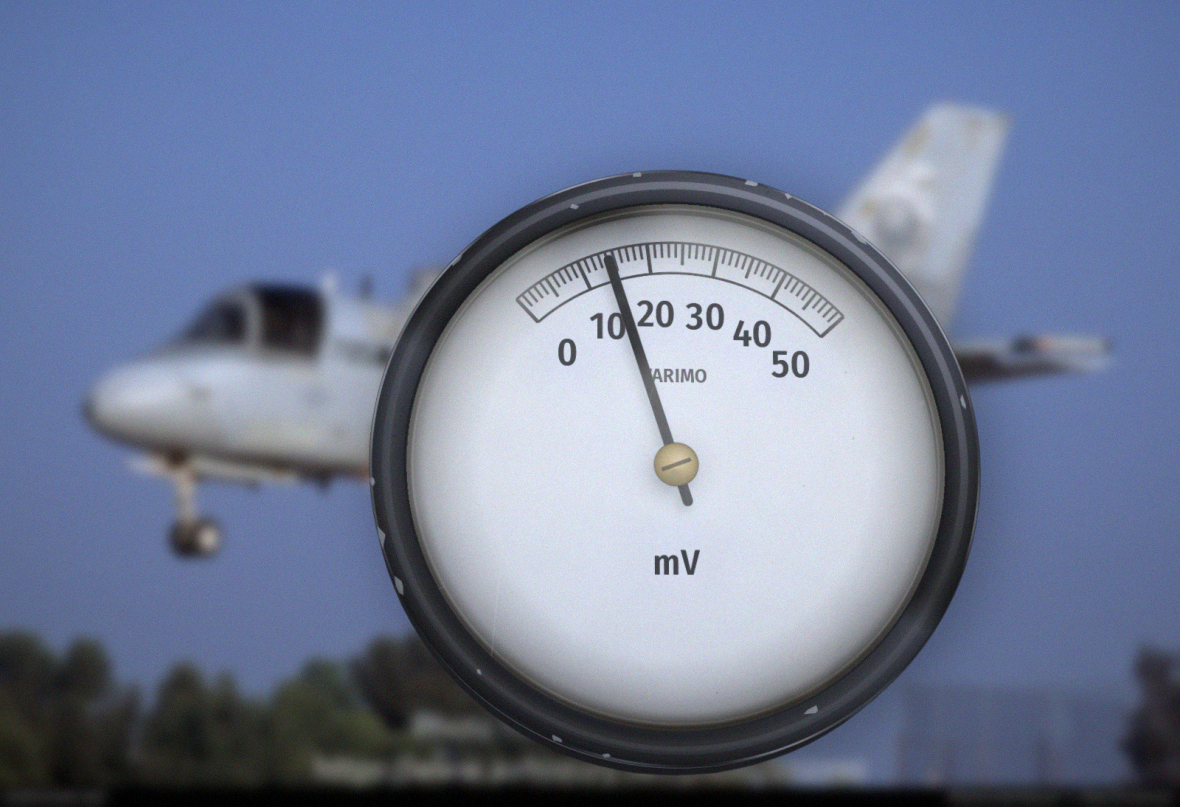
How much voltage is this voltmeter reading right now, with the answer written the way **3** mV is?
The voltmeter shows **14** mV
